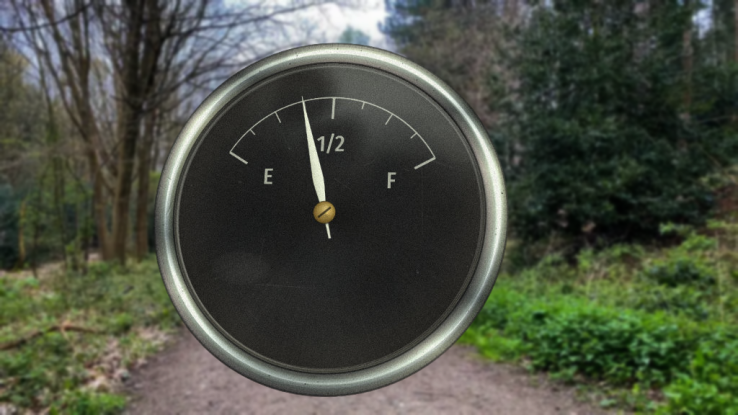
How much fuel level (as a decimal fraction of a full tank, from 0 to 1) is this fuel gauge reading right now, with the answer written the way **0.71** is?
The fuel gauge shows **0.375**
